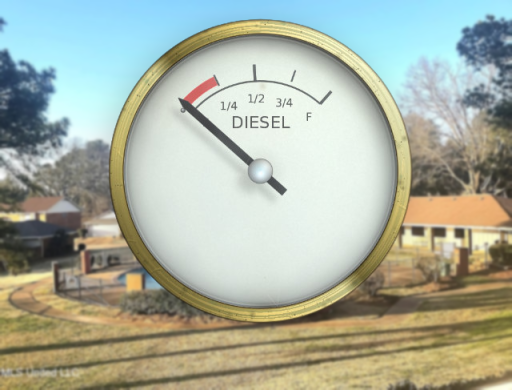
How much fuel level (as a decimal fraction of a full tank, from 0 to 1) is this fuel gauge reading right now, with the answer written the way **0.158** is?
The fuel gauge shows **0**
